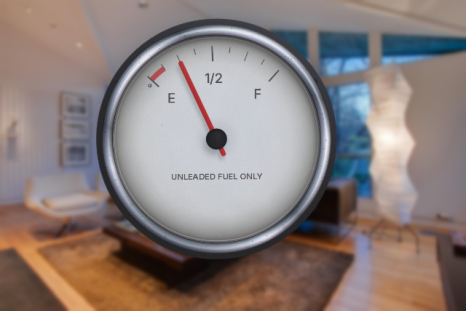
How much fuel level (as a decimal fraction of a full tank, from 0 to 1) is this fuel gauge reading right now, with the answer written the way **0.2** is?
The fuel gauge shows **0.25**
